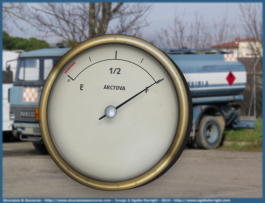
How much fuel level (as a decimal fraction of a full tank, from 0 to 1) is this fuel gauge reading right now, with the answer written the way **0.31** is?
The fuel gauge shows **1**
